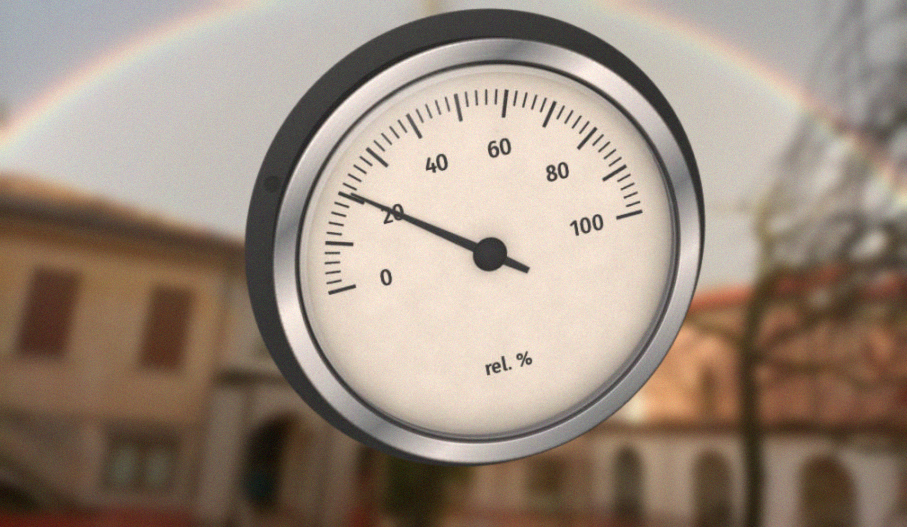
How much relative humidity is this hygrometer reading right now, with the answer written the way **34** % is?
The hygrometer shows **21** %
